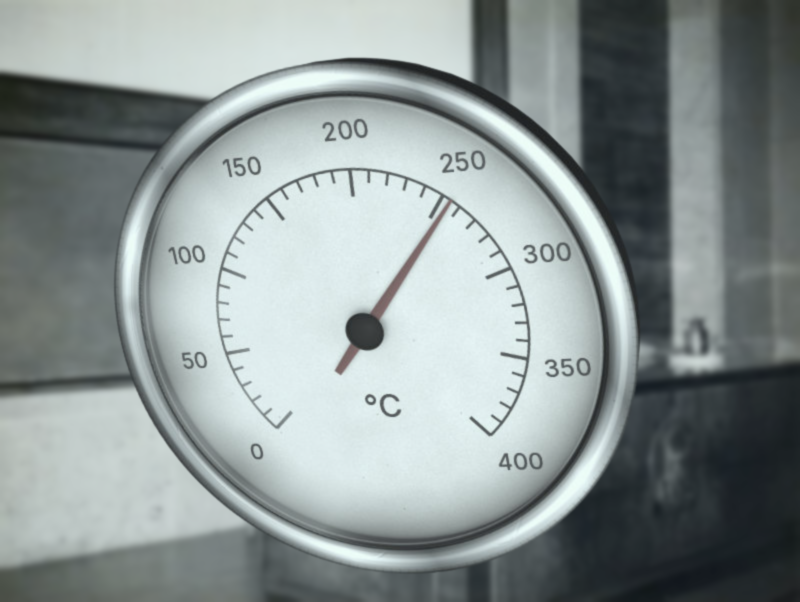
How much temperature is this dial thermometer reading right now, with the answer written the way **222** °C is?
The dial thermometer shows **255** °C
